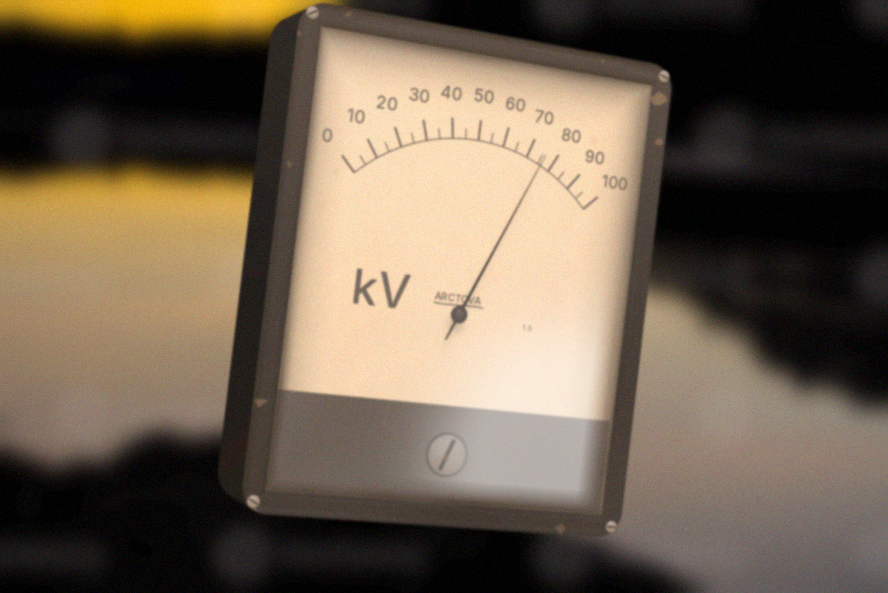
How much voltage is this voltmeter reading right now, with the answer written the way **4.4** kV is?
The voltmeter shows **75** kV
